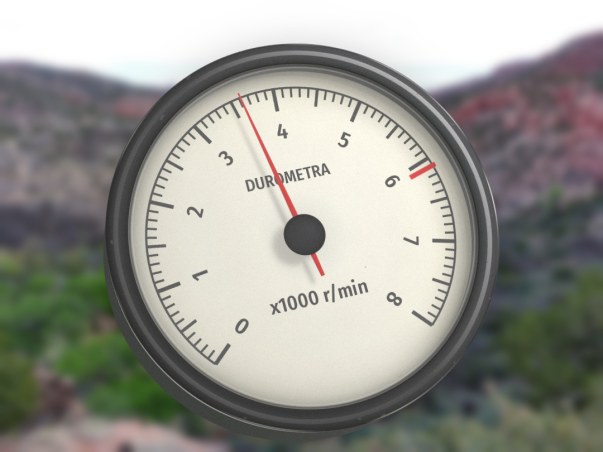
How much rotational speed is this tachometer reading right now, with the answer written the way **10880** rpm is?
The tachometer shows **3600** rpm
